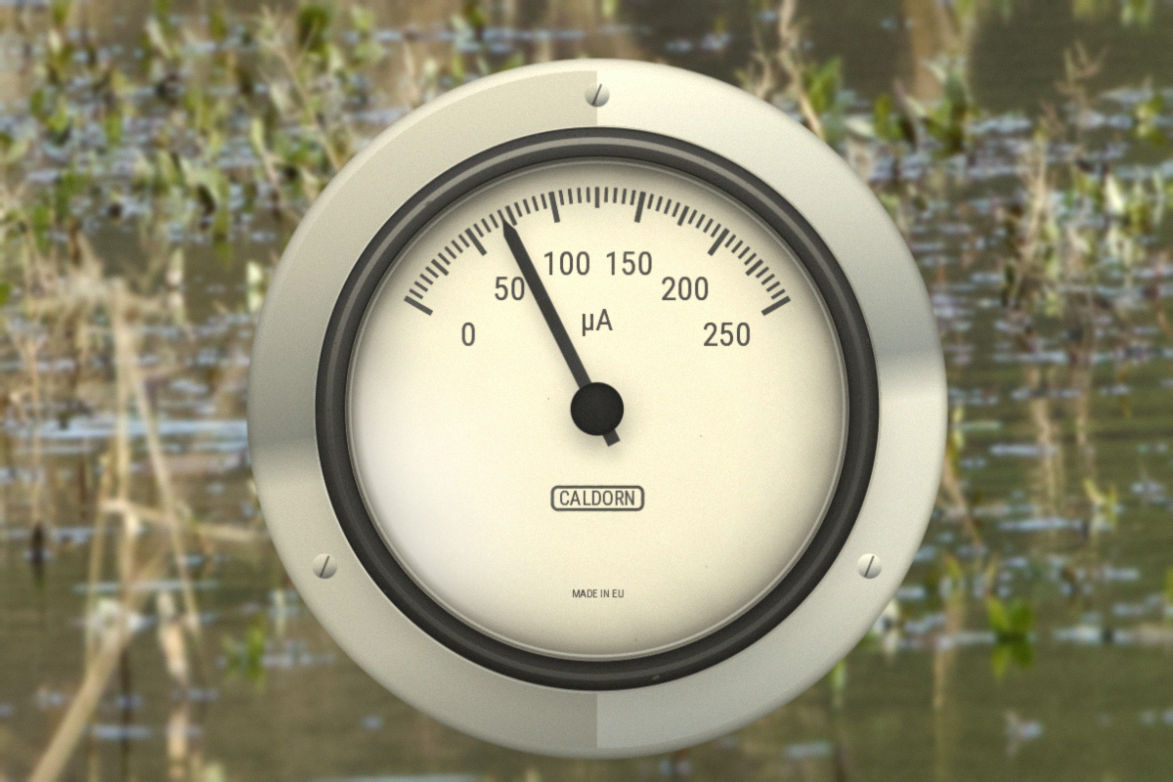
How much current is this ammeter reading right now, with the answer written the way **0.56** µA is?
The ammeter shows **70** µA
